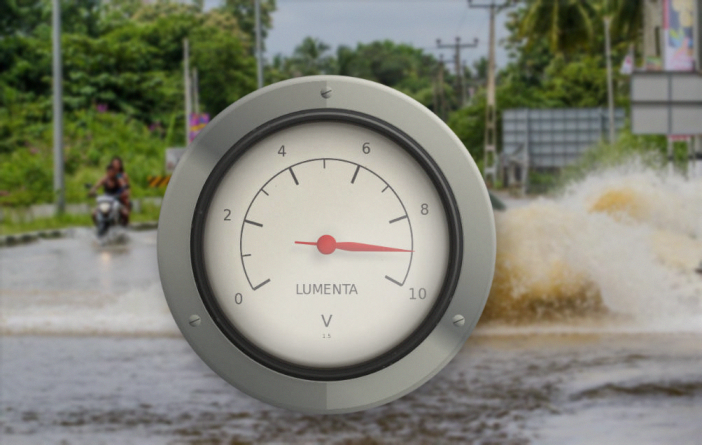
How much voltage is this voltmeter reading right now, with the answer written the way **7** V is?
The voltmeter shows **9** V
